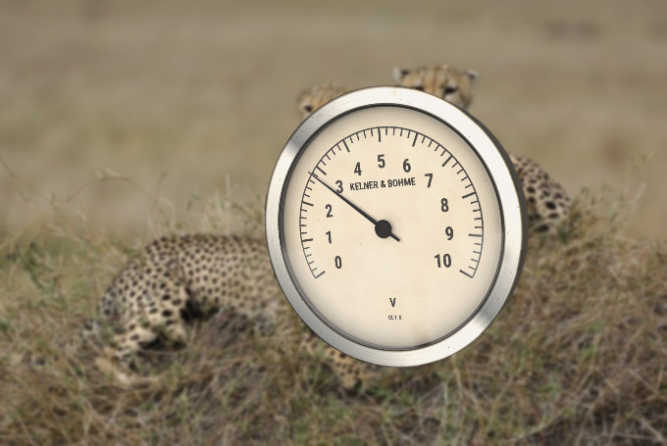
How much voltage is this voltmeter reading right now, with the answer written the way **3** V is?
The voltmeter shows **2.8** V
